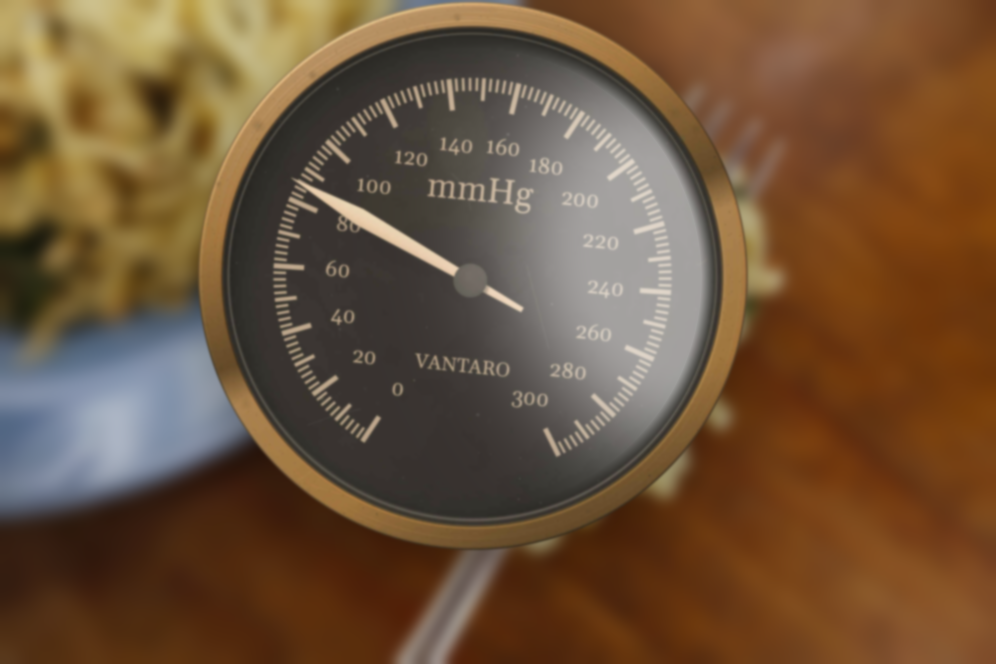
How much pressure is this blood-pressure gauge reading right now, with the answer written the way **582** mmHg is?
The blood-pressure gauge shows **86** mmHg
